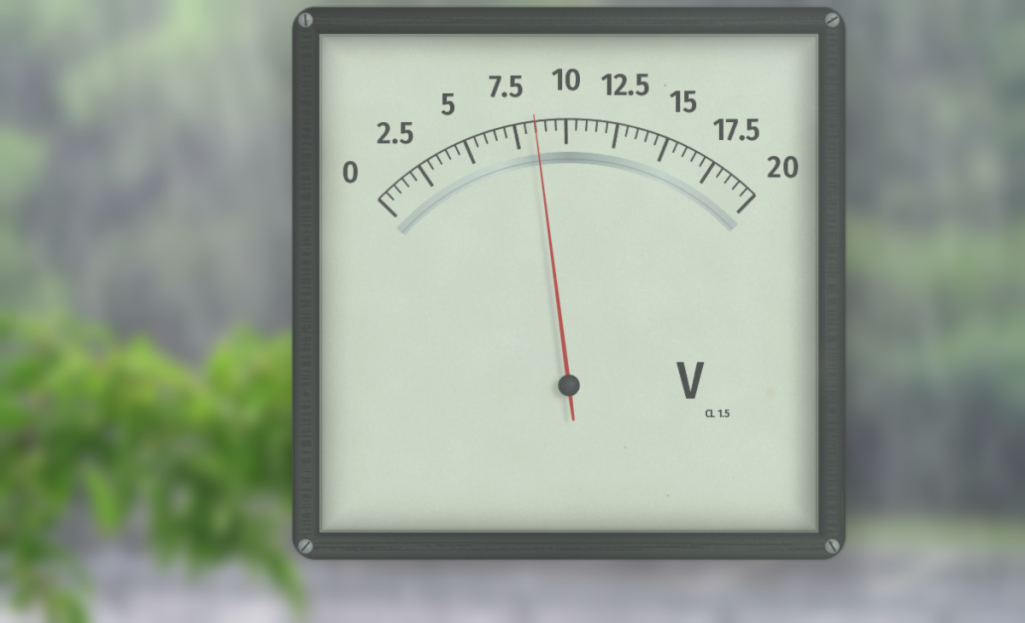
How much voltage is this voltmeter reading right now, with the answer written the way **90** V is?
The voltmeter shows **8.5** V
